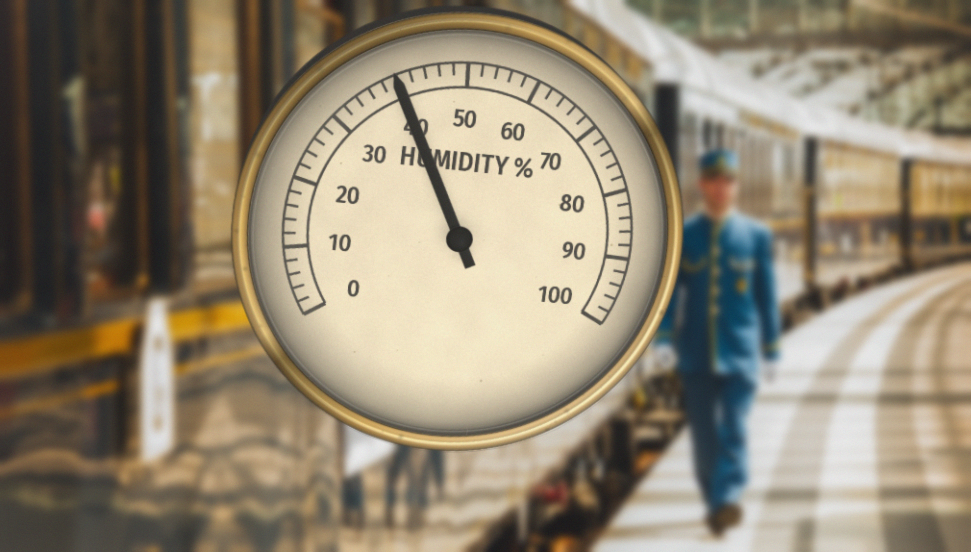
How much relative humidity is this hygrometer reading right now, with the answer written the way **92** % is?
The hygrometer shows **40** %
